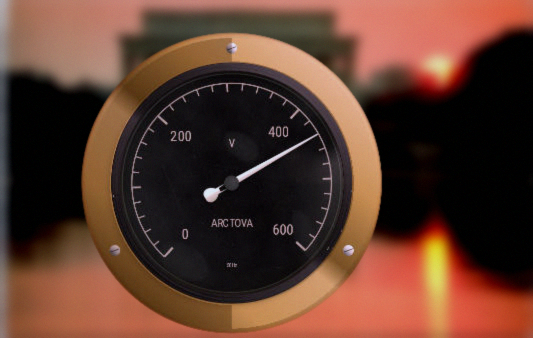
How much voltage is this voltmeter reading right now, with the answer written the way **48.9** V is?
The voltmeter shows **440** V
